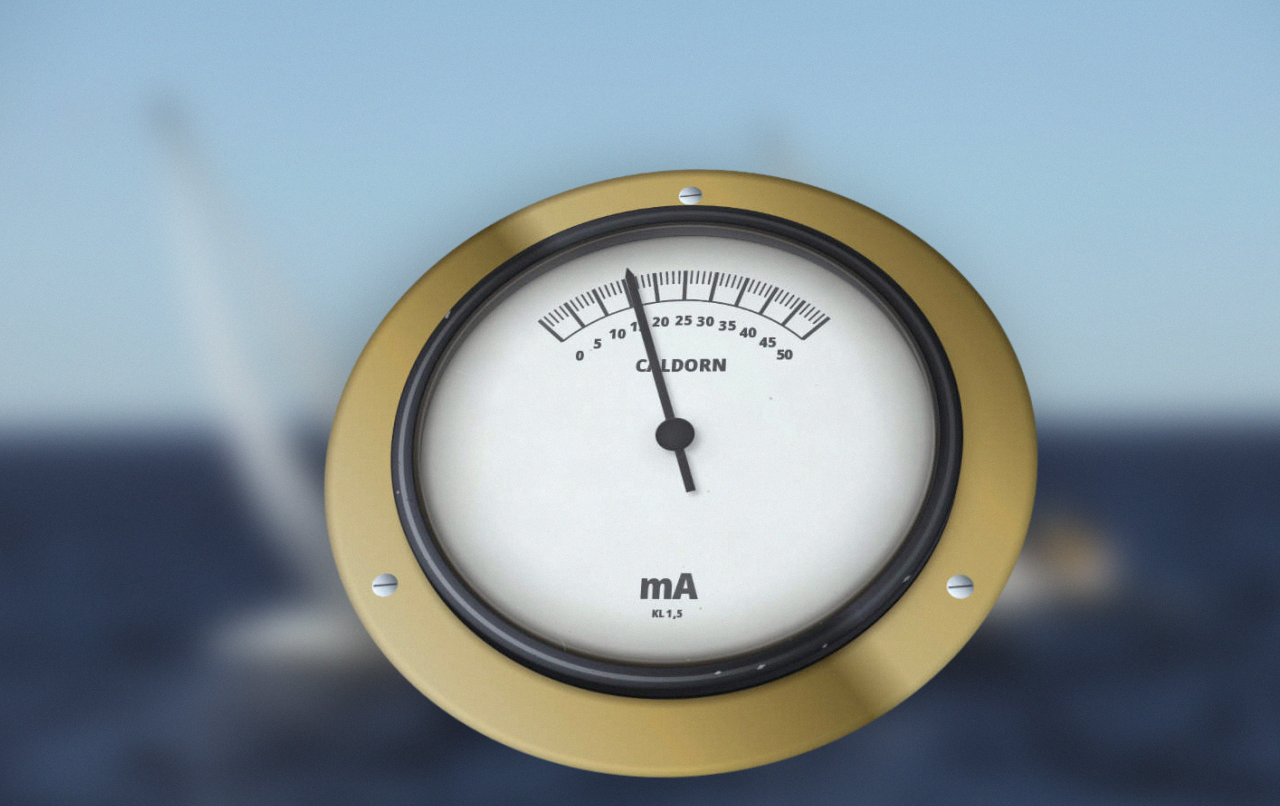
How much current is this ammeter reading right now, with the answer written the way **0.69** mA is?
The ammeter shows **16** mA
